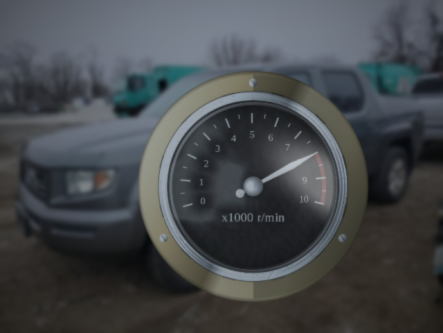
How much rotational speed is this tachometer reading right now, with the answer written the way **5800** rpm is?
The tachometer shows **8000** rpm
